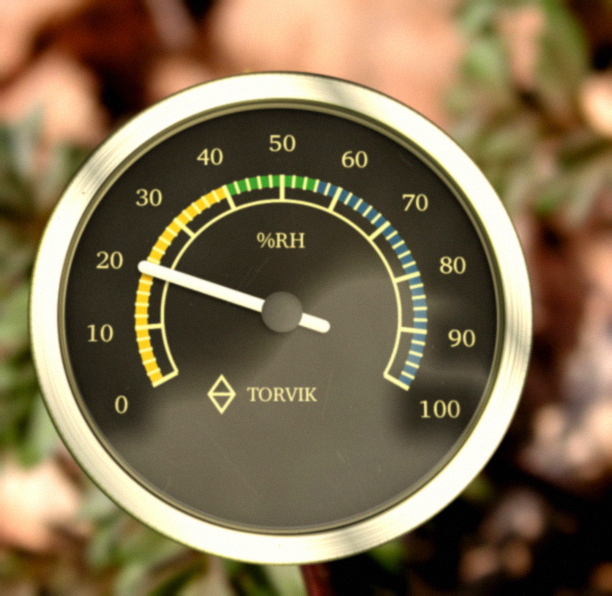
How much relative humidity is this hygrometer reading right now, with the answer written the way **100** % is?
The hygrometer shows **20** %
